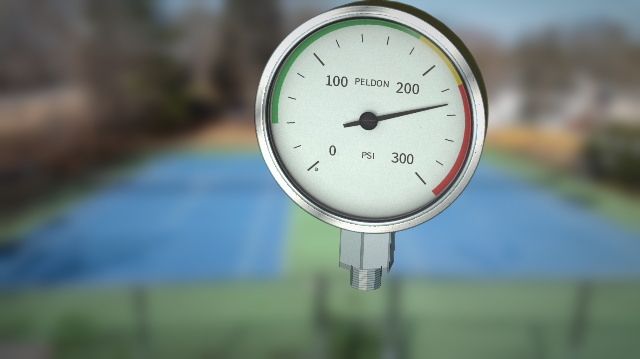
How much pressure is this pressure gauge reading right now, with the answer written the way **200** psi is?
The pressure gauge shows **230** psi
